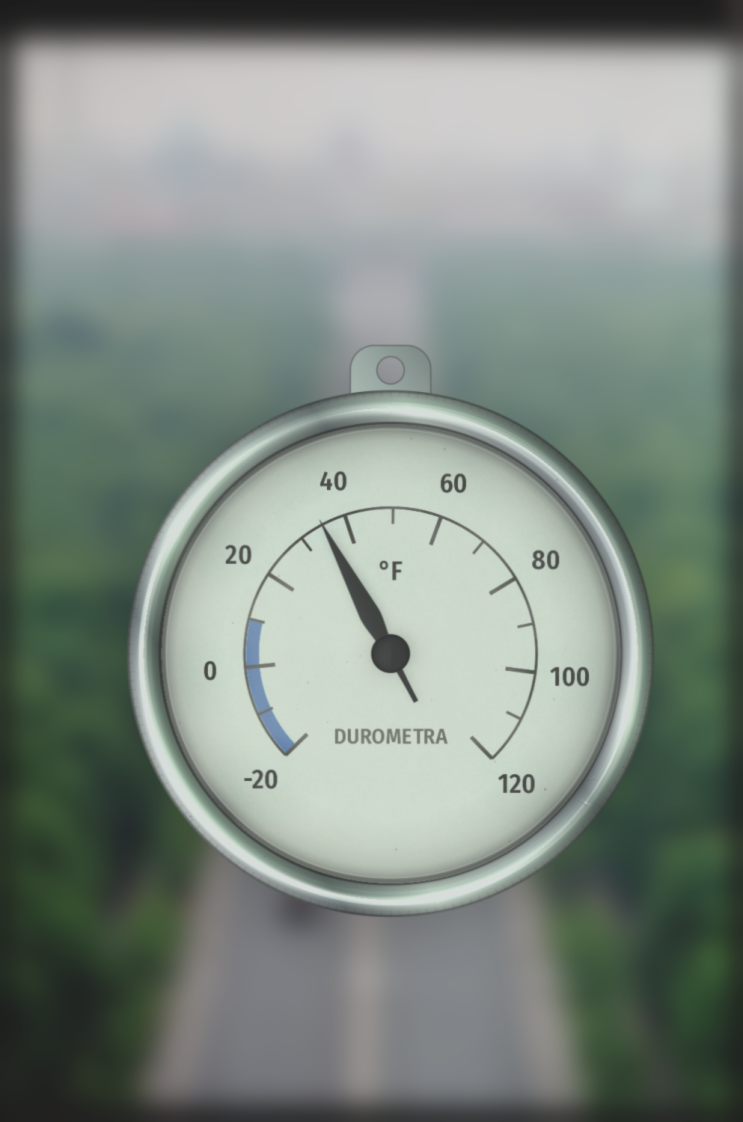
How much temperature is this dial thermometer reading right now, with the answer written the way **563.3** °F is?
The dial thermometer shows **35** °F
